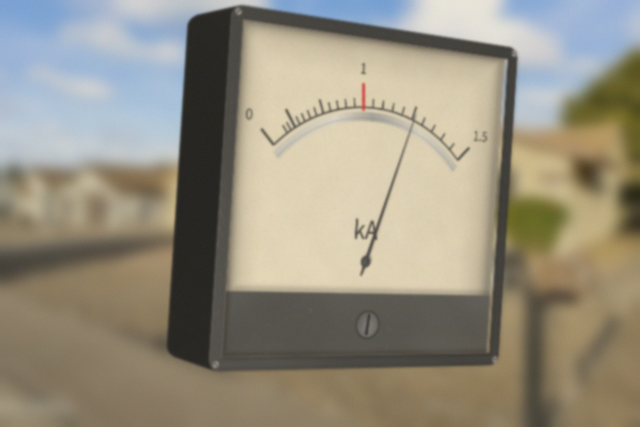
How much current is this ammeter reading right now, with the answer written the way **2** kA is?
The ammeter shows **1.25** kA
